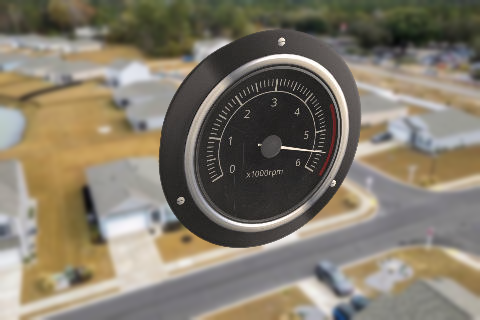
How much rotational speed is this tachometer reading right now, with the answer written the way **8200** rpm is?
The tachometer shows **5500** rpm
